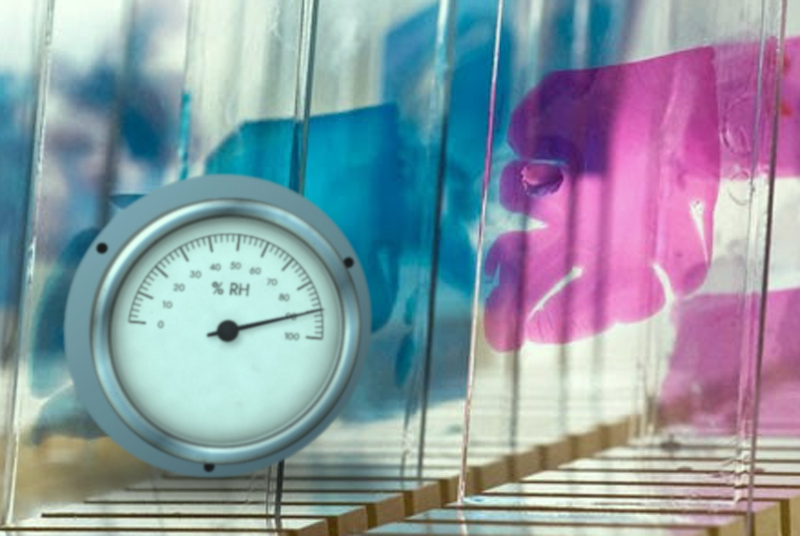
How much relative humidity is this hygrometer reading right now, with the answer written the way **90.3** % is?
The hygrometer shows **90** %
